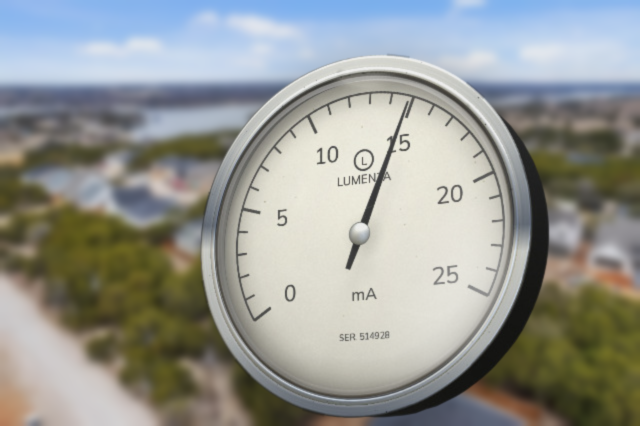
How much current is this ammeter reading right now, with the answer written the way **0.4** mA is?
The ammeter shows **15** mA
